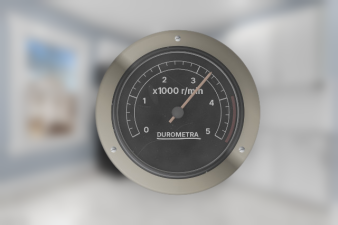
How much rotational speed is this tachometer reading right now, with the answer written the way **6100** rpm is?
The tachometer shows **3300** rpm
